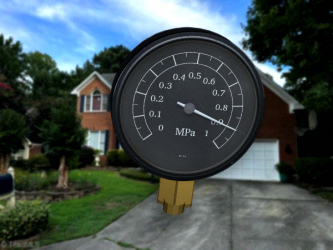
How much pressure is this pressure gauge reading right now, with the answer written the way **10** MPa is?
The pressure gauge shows **0.9** MPa
